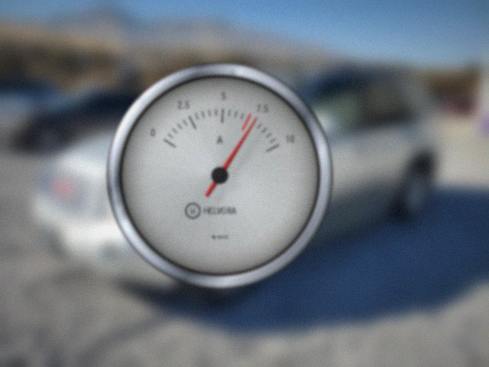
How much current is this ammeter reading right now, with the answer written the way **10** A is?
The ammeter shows **7.5** A
